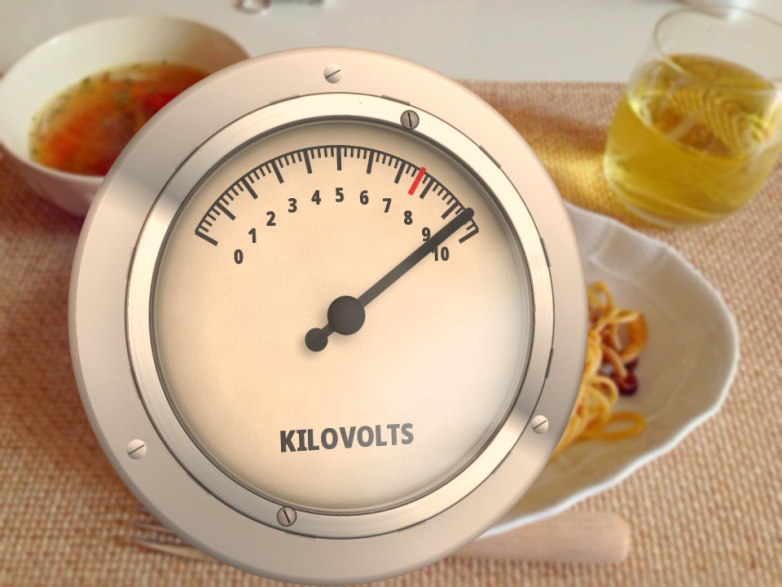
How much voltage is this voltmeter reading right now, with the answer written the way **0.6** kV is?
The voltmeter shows **9.4** kV
